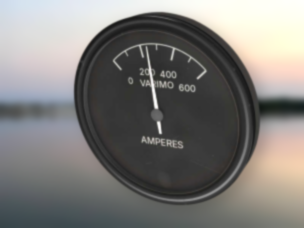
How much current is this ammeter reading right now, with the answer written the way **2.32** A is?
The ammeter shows **250** A
